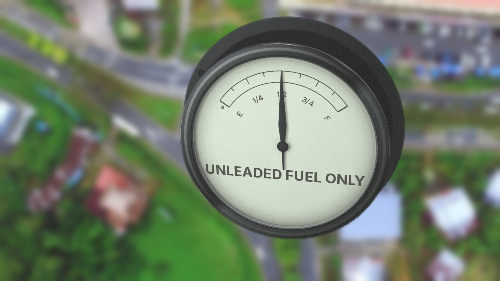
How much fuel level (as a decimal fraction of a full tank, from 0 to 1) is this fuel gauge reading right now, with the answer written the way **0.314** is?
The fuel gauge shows **0.5**
